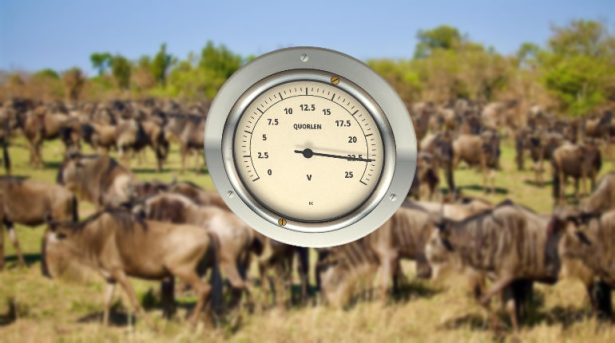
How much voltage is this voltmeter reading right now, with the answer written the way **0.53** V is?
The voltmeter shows **22.5** V
